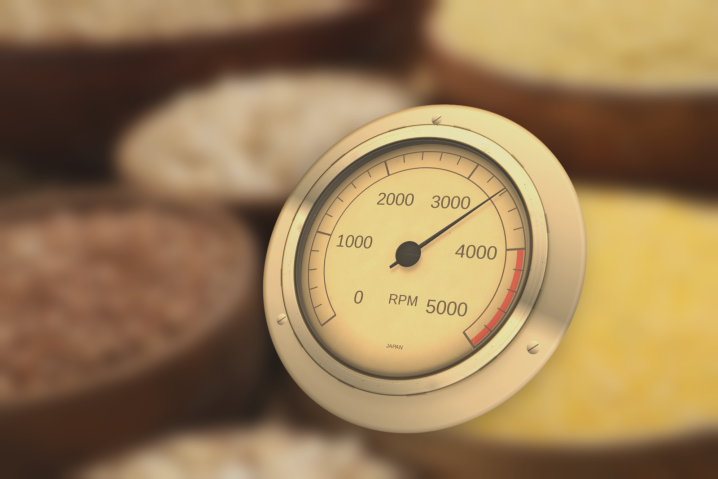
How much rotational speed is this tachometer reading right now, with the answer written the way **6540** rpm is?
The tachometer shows **3400** rpm
